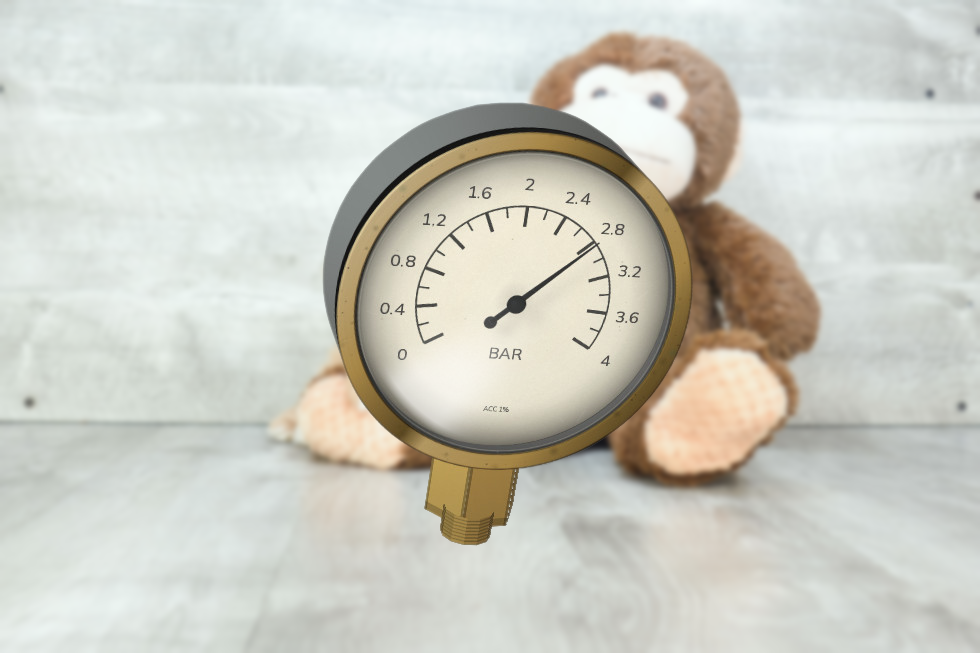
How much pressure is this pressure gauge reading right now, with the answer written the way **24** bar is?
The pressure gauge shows **2.8** bar
